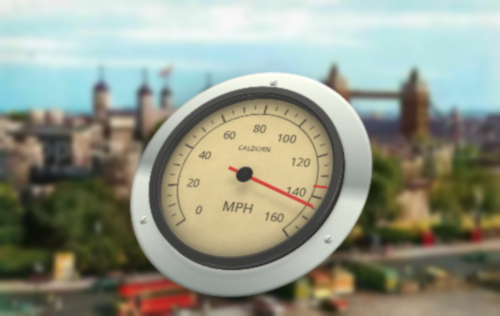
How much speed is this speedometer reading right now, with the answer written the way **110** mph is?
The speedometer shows **145** mph
